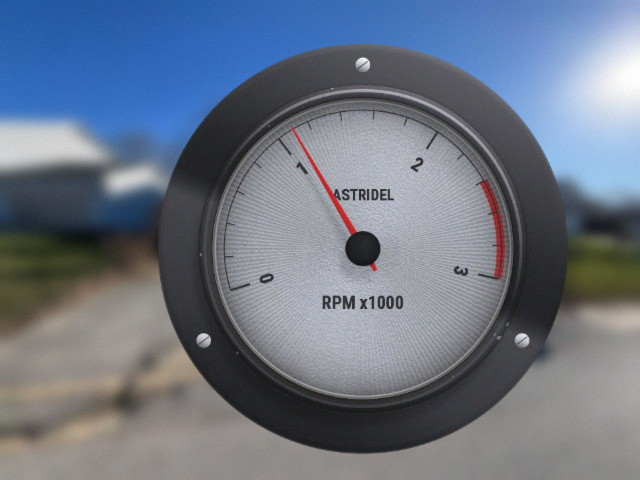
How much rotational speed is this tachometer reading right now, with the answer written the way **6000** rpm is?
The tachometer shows **1100** rpm
